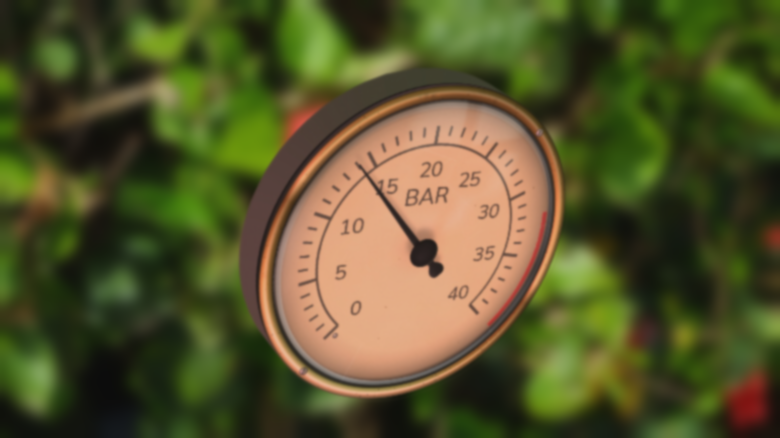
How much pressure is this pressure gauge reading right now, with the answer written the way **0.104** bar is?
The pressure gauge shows **14** bar
